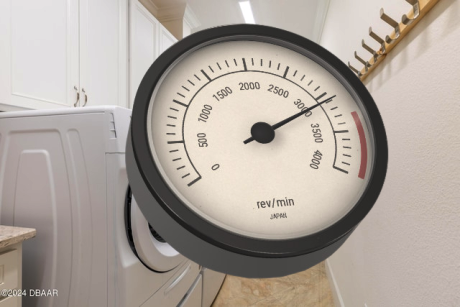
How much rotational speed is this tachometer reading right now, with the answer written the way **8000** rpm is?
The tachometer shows **3100** rpm
